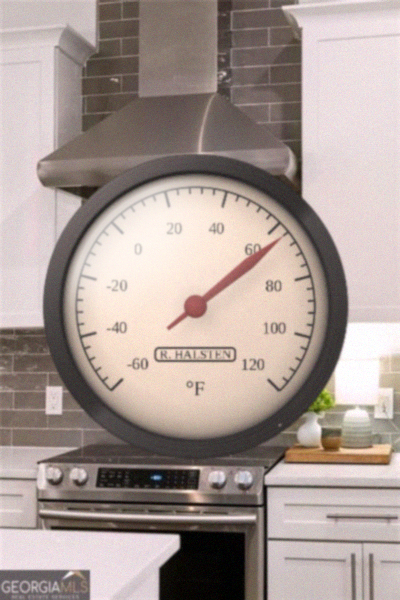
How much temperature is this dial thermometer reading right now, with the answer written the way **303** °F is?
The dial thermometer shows **64** °F
